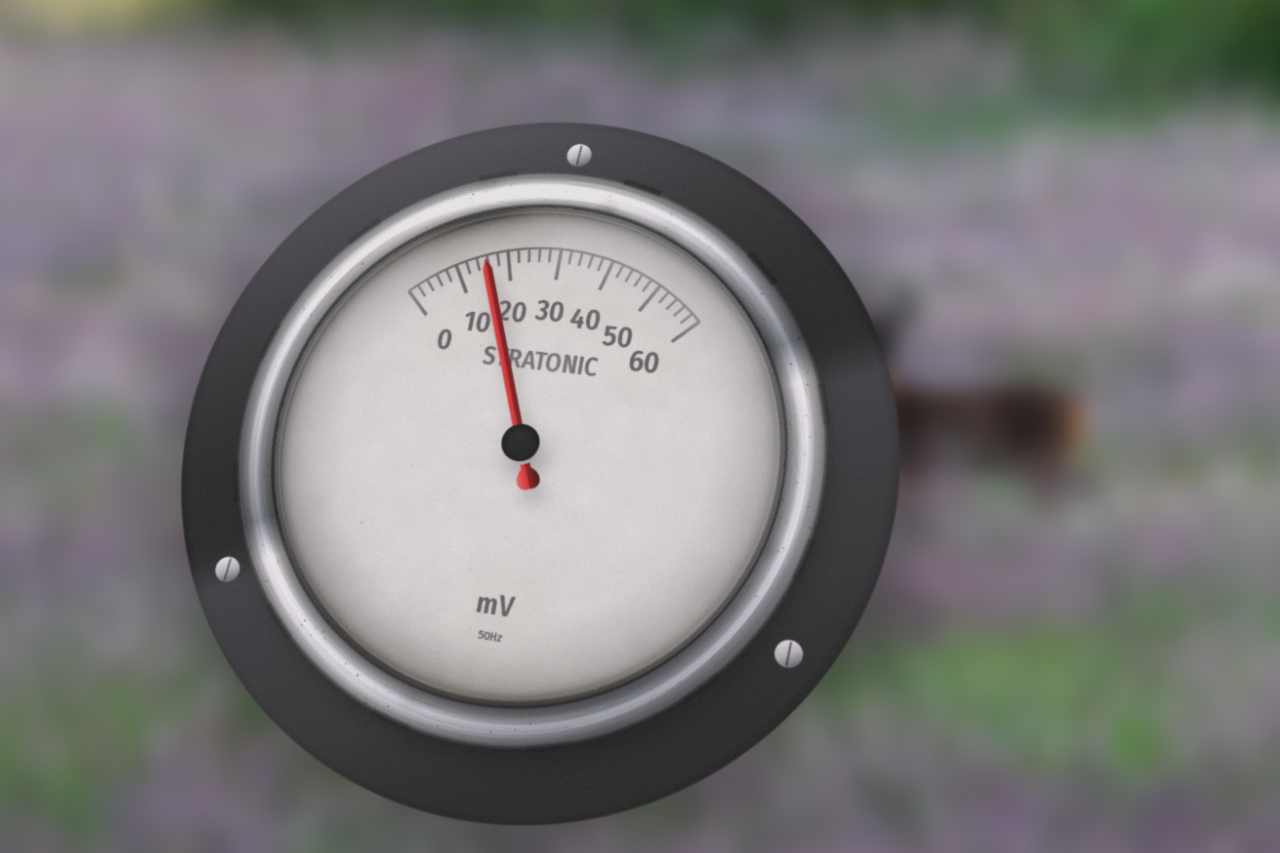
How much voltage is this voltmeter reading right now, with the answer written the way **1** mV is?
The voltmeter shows **16** mV
